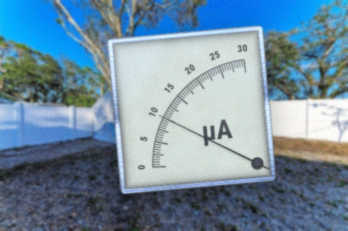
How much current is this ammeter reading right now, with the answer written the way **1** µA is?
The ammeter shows **10** µA
